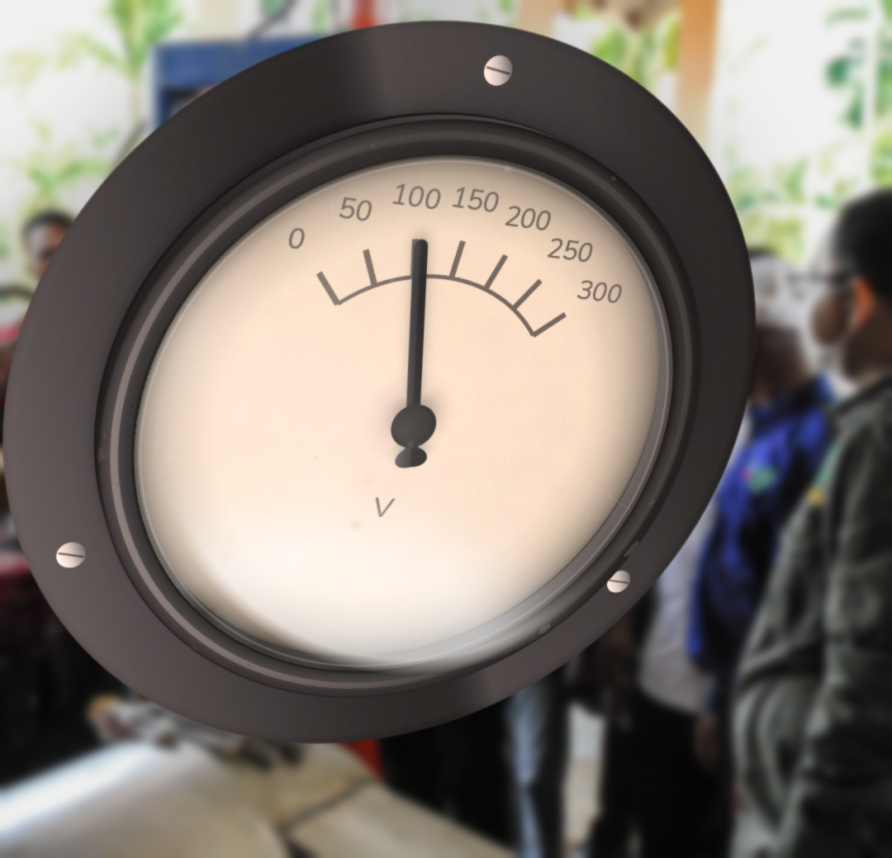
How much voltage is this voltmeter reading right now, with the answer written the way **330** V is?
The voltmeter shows **100** V
